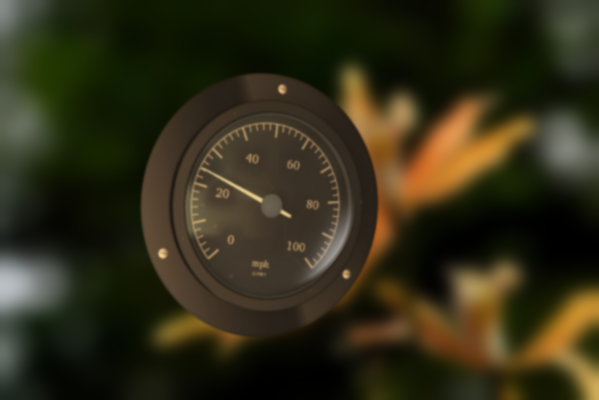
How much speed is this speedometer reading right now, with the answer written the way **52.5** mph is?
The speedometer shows **24** mph
